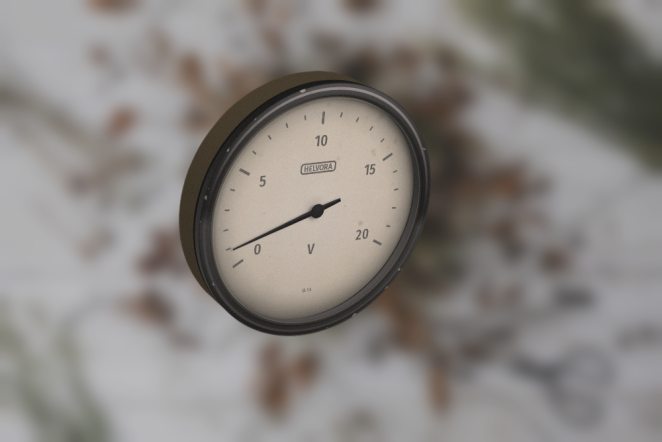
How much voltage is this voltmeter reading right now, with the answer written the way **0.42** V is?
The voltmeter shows **1** V
